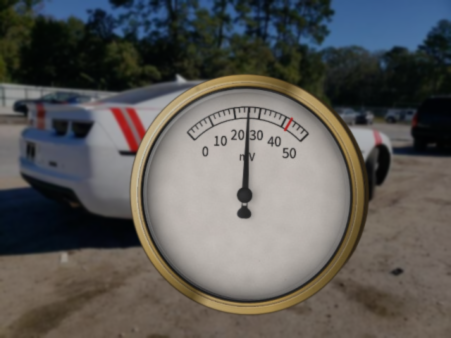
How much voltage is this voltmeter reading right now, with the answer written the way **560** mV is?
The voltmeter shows **26** mV
